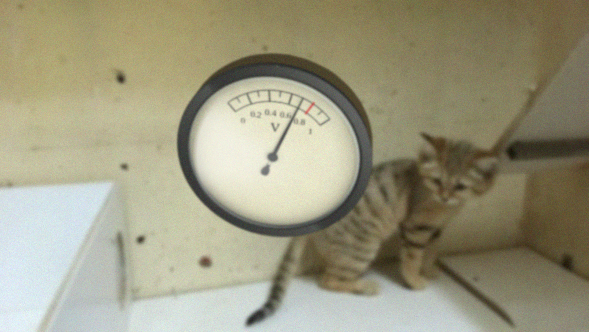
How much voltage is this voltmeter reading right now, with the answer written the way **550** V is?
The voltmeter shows **0.7** V
